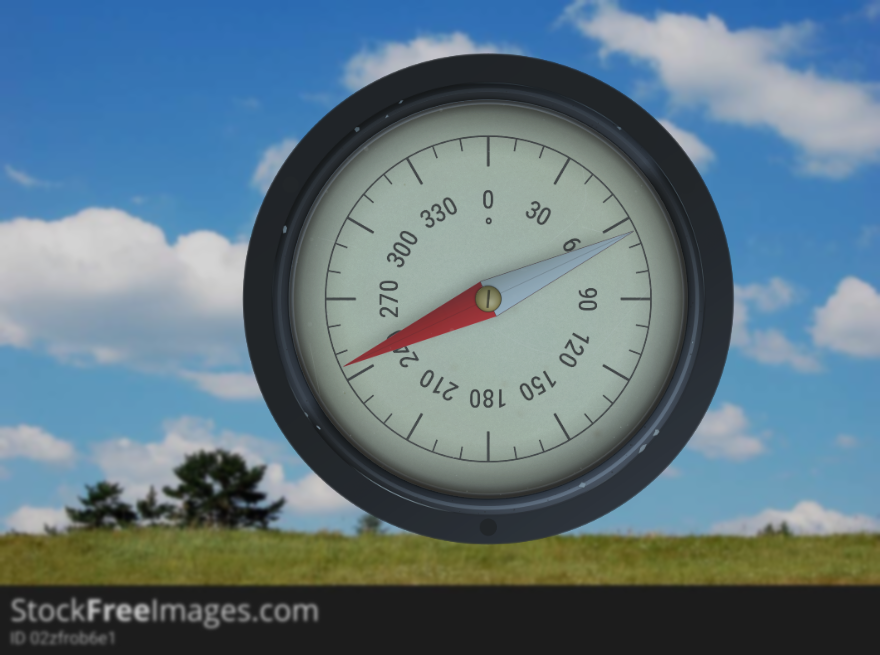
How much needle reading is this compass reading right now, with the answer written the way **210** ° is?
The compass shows **245** °
